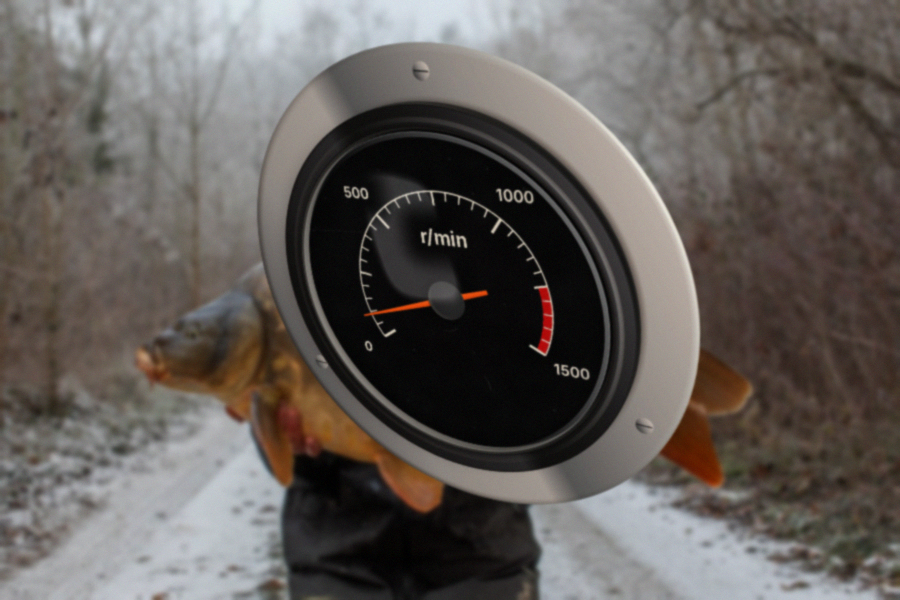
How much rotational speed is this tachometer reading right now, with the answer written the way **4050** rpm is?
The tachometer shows **100** rpm
